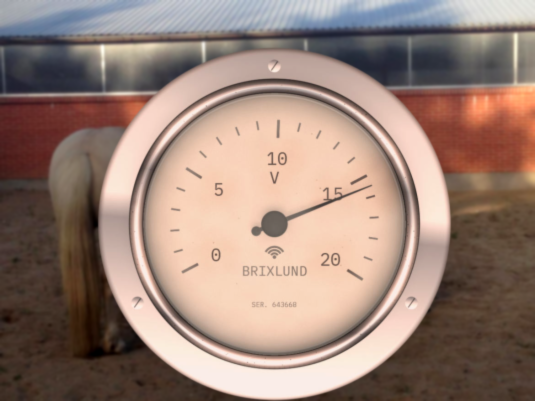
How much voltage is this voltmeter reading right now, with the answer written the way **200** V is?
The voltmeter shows **15.5** V
